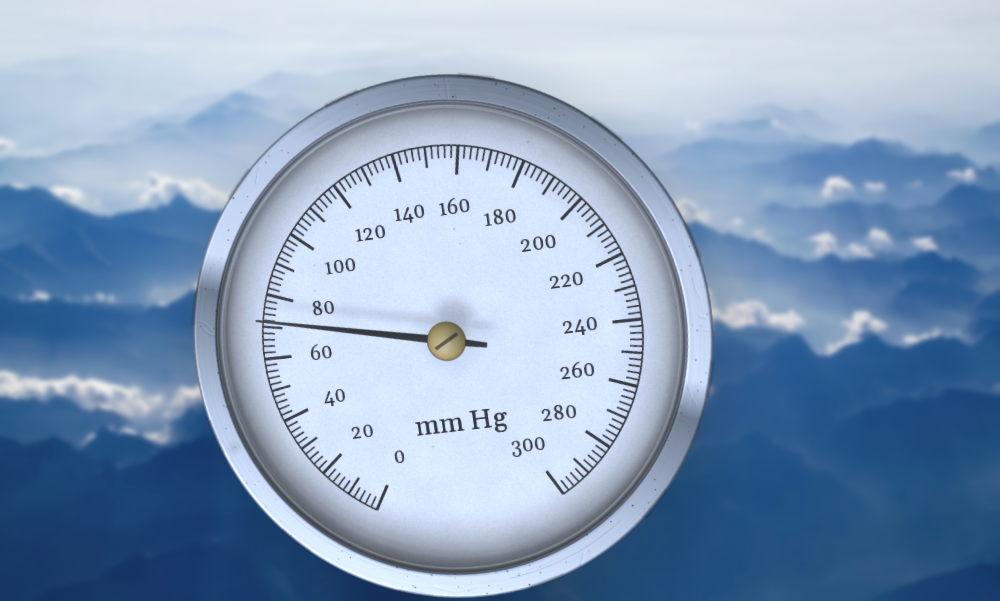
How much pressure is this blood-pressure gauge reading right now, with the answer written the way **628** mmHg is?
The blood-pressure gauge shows **72** mmHg
